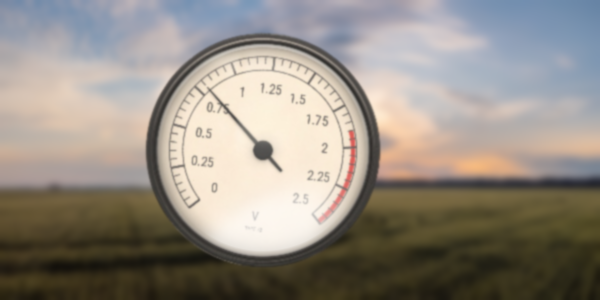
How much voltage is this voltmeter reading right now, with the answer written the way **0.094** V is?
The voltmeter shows **0.8** V
